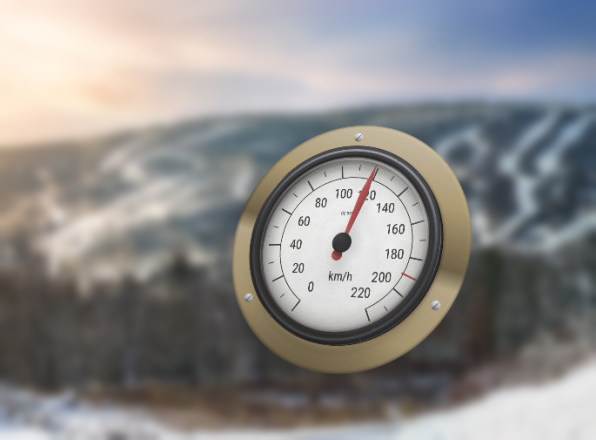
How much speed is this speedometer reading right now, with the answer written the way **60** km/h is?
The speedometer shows **120** km/h
